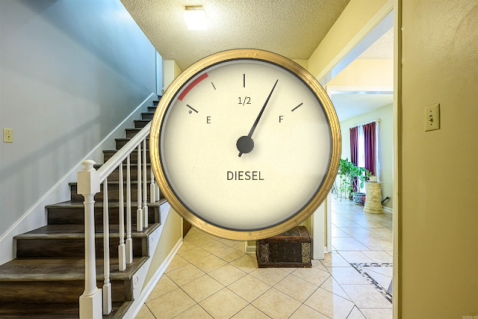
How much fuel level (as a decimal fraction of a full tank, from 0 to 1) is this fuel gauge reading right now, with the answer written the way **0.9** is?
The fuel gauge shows **0.75**
